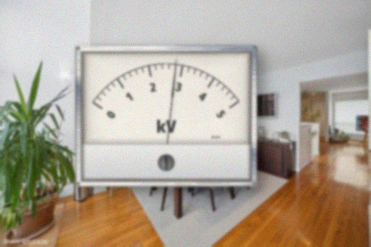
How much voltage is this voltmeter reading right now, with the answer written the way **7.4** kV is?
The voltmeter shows **2.8** kV
